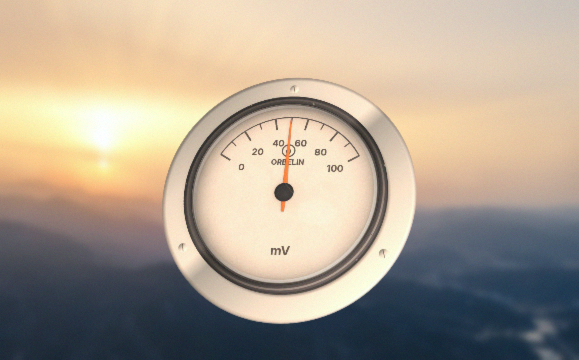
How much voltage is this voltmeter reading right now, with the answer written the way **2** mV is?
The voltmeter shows **50** mV
